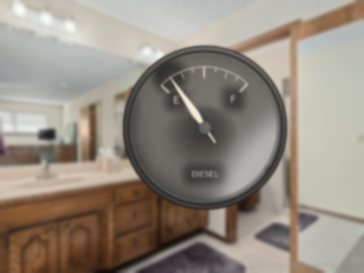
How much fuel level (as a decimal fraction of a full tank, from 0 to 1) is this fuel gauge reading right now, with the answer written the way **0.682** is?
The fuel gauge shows **0.125**
